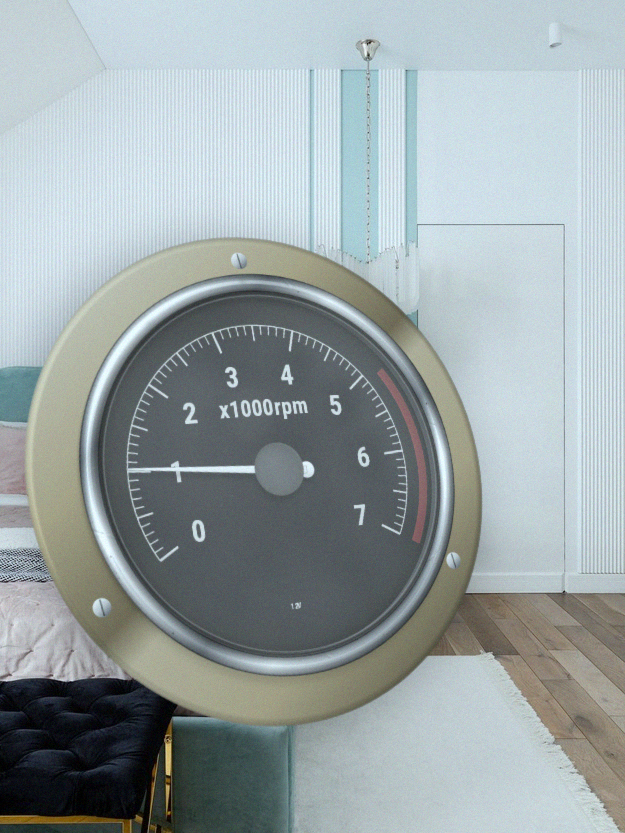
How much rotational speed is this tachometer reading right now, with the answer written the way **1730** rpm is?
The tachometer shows **1000** rpm
